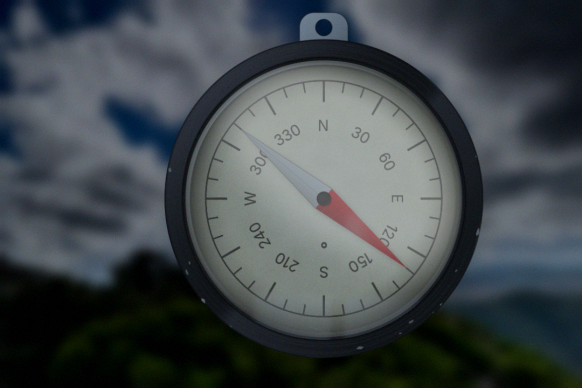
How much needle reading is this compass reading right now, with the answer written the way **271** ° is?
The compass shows **130** °
